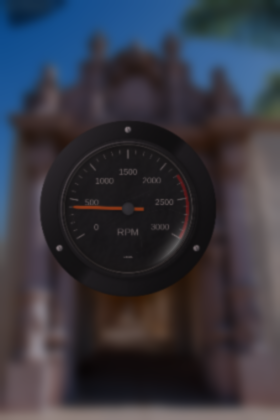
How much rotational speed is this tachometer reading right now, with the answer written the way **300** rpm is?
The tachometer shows **400** rpm
